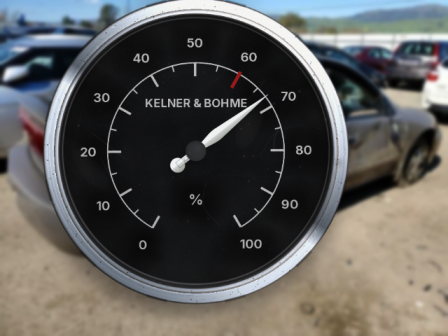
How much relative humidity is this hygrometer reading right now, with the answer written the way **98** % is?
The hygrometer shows **67.5** %
